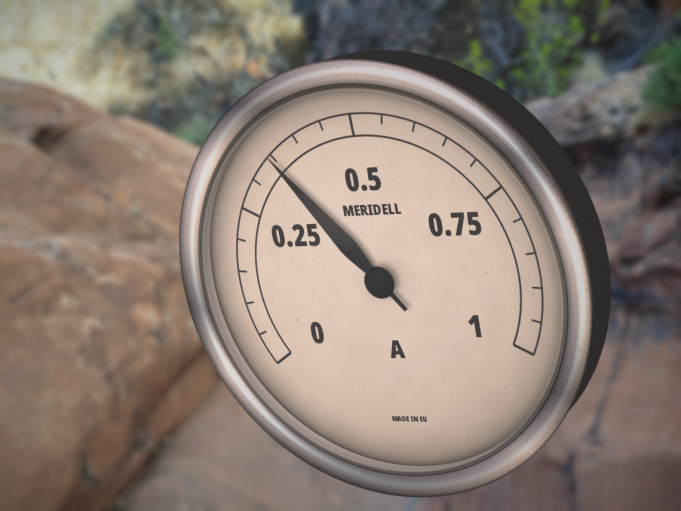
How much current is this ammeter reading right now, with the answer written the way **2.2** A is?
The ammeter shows **0.35** A
